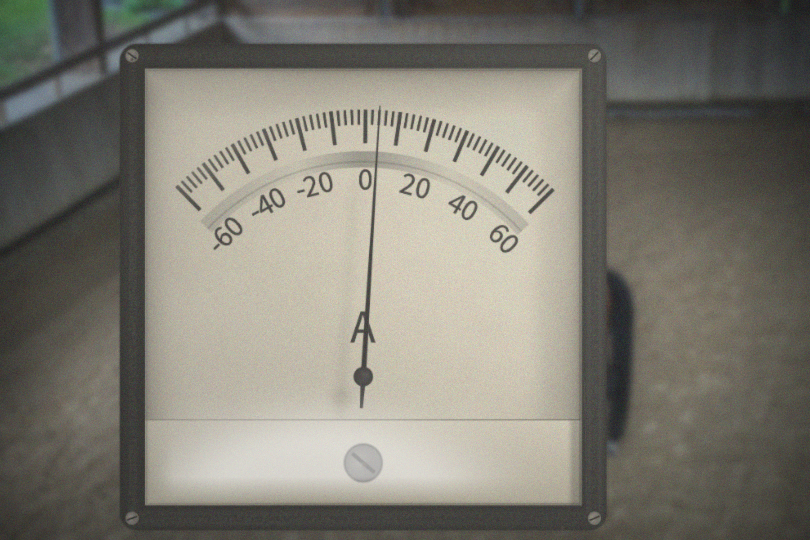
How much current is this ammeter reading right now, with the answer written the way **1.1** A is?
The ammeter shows **4** A
